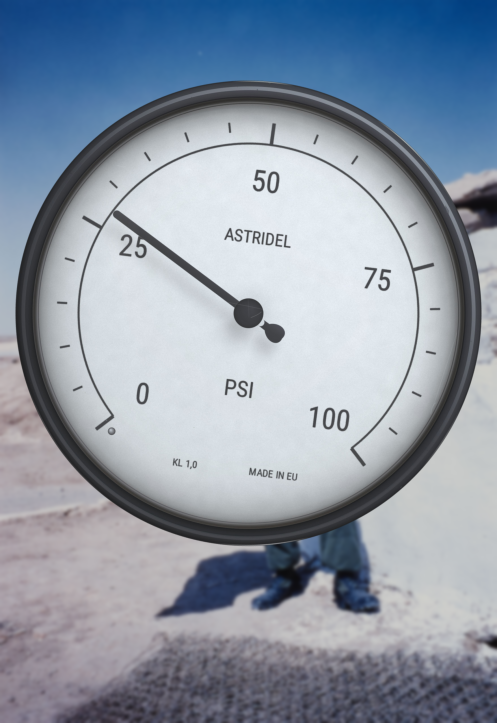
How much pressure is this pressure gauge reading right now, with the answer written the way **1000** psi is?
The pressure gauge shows **27.5** psi
